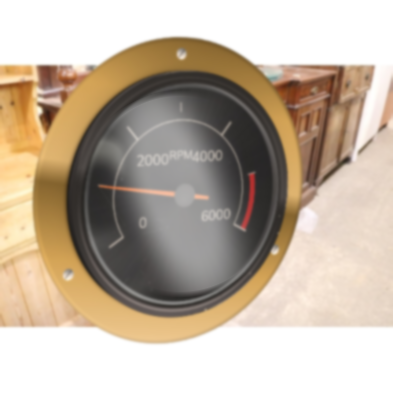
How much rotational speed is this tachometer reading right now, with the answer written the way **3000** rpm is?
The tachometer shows **1000** rpm
